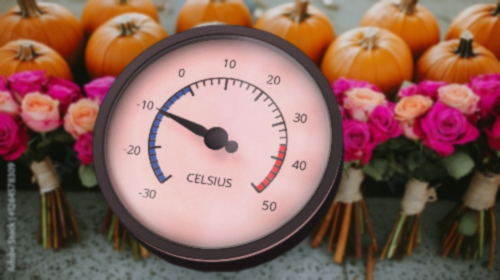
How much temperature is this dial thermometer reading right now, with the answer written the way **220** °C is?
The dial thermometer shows **-10** °C
